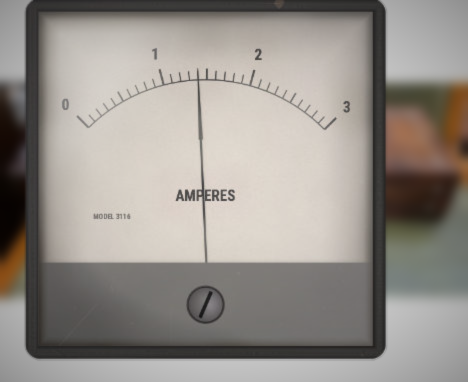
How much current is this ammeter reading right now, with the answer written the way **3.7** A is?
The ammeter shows **1.4** A
